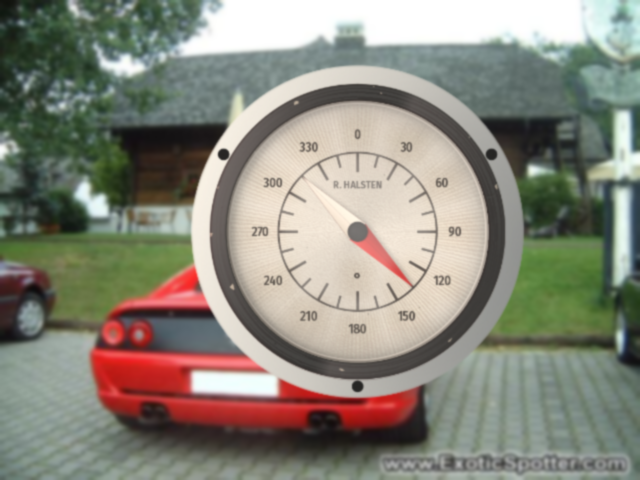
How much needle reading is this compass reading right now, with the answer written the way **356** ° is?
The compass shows **135** °
